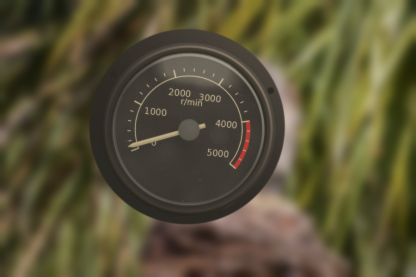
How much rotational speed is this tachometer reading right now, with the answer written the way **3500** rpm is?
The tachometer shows **100** rpm
